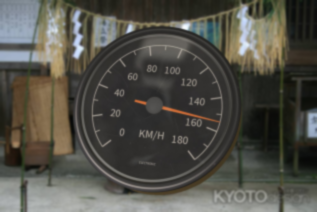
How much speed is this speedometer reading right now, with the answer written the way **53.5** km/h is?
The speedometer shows **155** km/h
